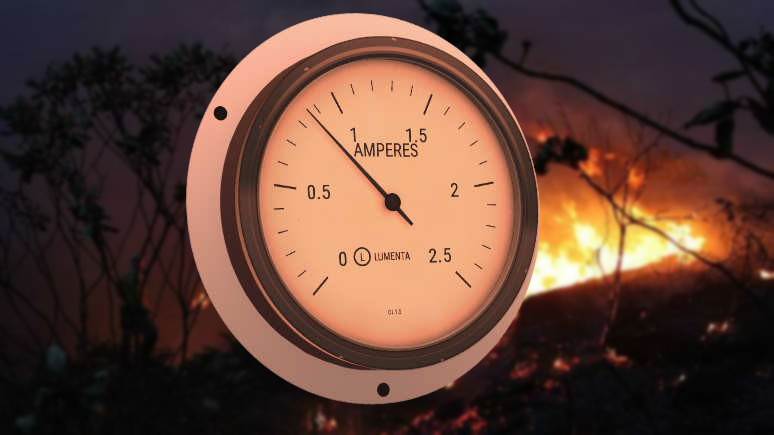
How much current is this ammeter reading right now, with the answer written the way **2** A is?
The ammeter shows **0.85** A
